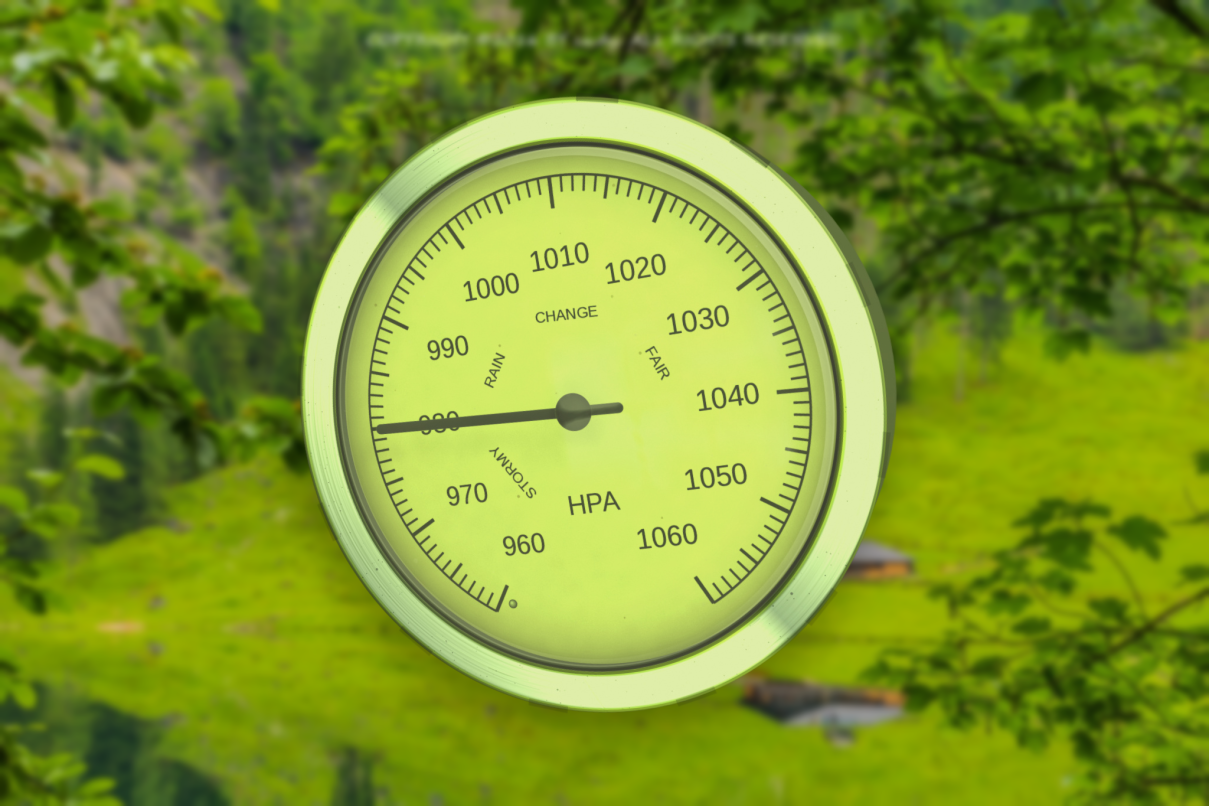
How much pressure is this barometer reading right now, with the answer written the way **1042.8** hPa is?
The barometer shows **980** hPa
